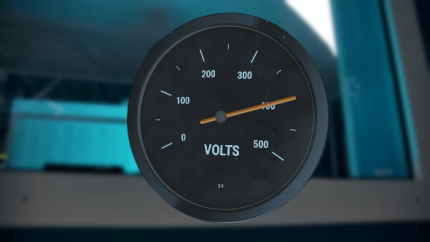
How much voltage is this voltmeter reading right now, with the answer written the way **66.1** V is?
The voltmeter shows **400** V
